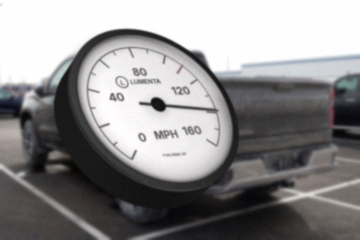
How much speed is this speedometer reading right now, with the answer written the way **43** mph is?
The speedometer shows **140** mph
